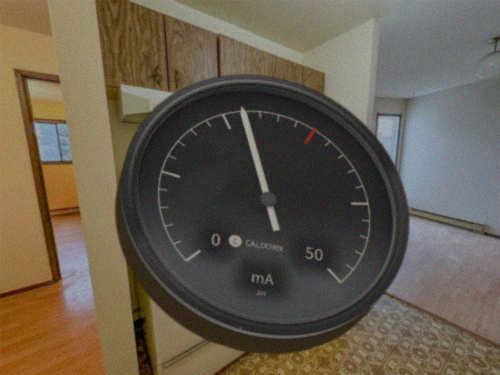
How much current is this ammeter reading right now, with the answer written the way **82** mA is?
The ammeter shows **22** mA
